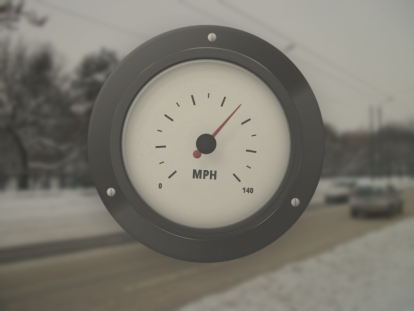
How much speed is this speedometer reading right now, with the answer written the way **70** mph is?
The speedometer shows **90** mph
